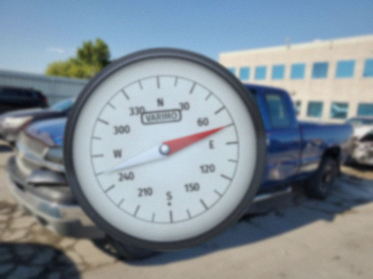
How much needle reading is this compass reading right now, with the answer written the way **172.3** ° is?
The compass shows **75** °
